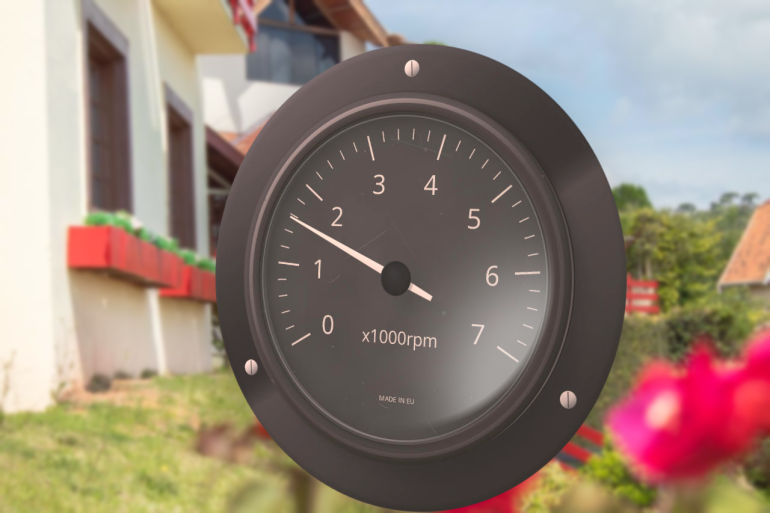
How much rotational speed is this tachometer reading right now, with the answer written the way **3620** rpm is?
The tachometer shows **1600** rpm
